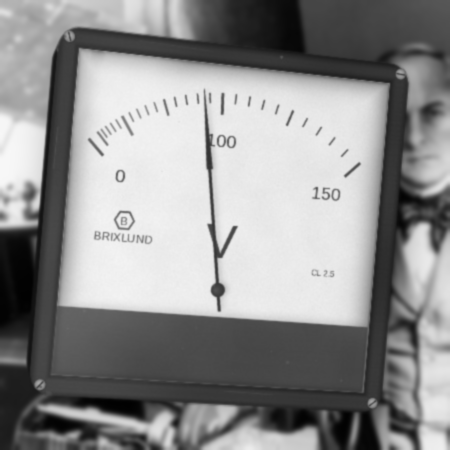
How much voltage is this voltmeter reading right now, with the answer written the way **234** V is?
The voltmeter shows **92.5** V
